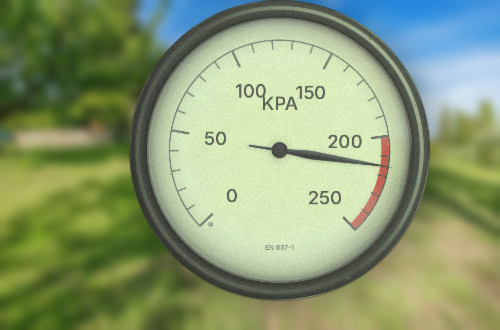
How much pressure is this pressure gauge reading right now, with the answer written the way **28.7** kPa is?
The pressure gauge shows **215** kPa
